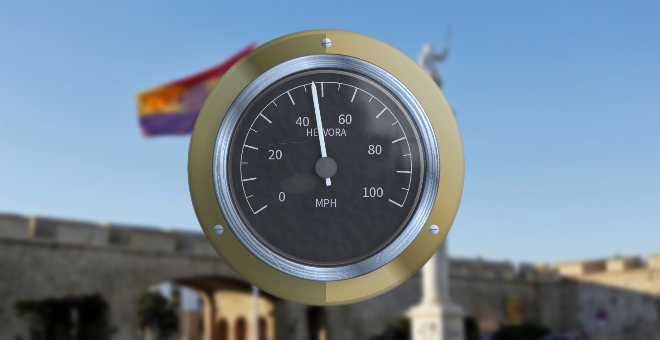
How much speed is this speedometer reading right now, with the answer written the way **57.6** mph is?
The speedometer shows **47.5** mph
